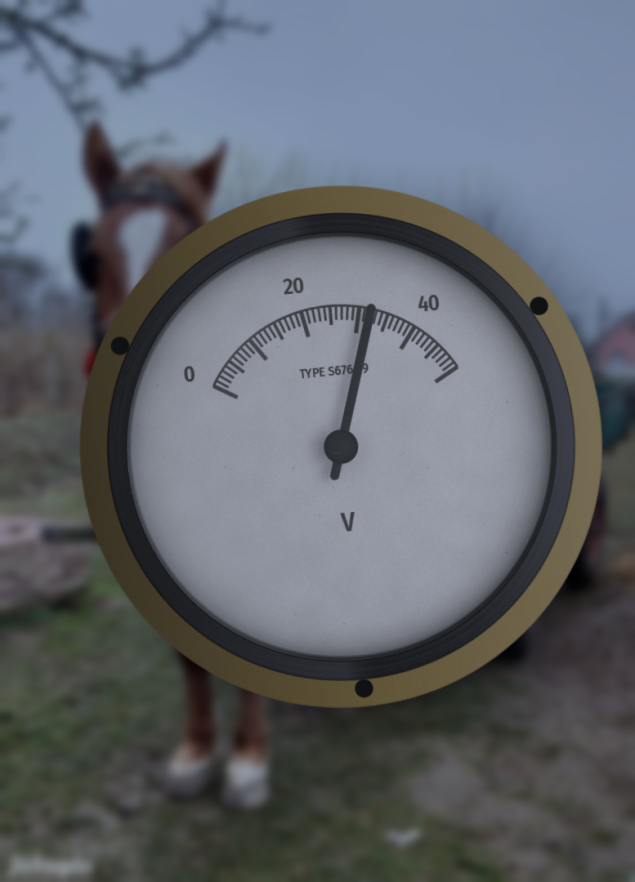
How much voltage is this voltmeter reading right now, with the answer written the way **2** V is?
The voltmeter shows **32** V
